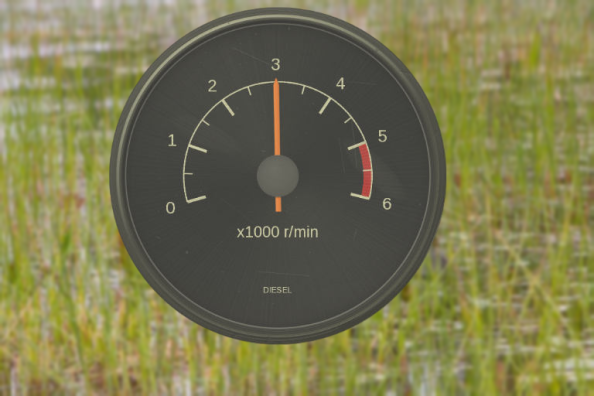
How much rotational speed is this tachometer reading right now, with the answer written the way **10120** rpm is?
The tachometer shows **3000** rpm
